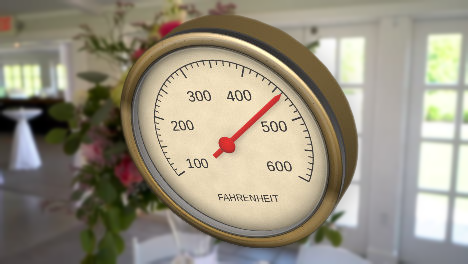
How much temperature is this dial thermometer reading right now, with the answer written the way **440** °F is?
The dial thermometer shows **460** °F
